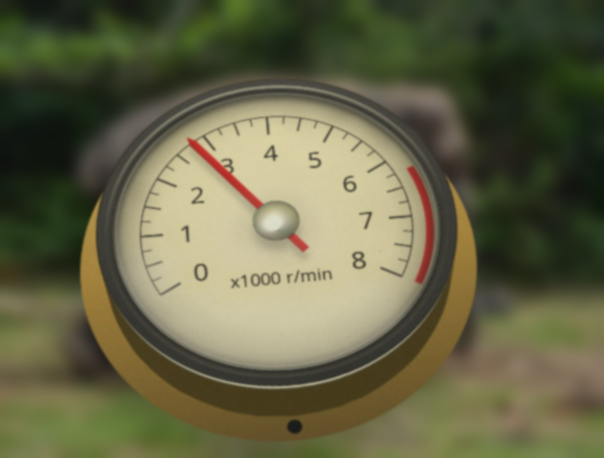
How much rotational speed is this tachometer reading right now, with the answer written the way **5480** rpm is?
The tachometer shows **2750** rpm
